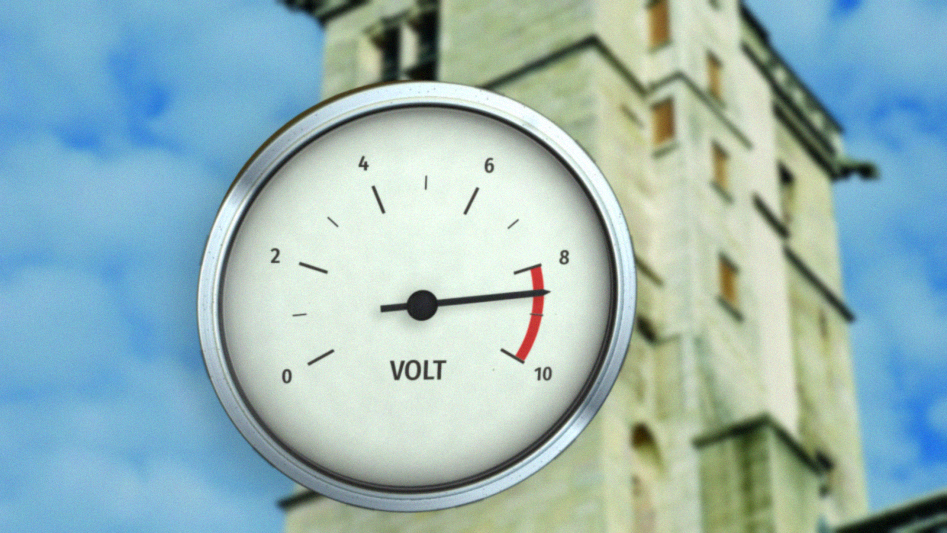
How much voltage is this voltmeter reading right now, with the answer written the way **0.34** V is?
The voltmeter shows **8.5** V
